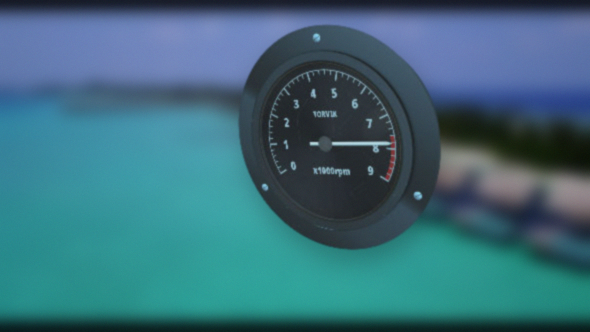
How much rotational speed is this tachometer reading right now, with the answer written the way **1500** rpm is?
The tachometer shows **7800** rpm
